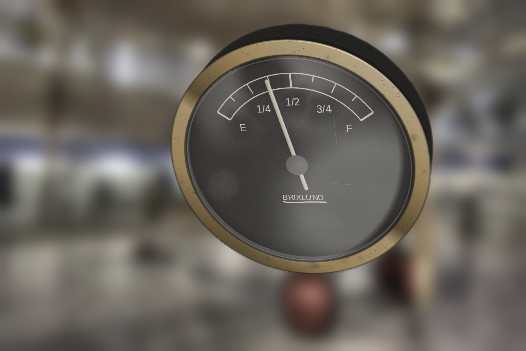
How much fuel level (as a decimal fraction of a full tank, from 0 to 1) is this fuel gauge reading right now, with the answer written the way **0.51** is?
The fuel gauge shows **0.375**
